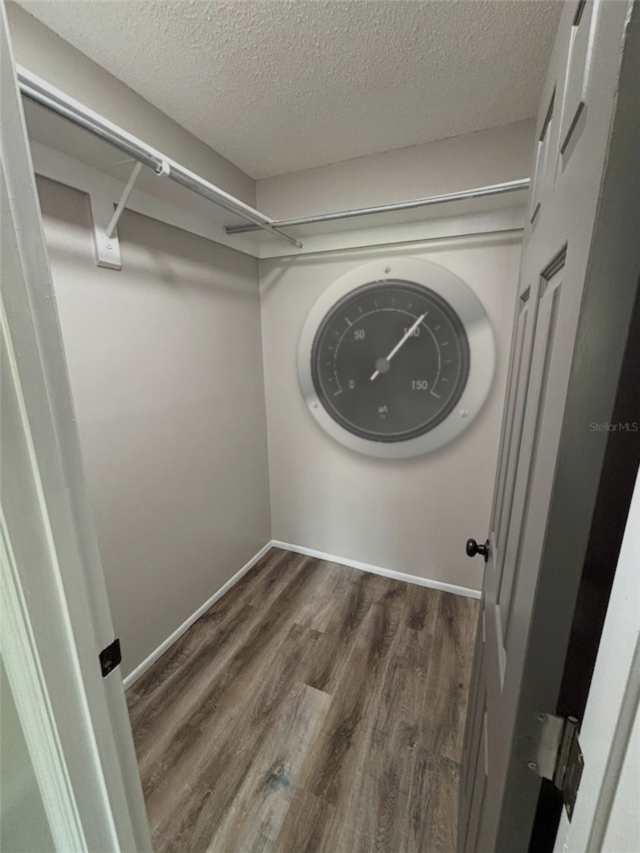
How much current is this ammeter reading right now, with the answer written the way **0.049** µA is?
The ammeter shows **100** µA
